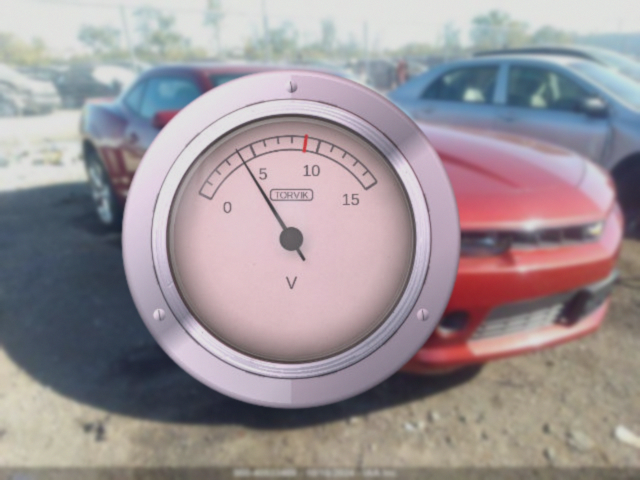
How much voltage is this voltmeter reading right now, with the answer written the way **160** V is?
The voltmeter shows **4** V
